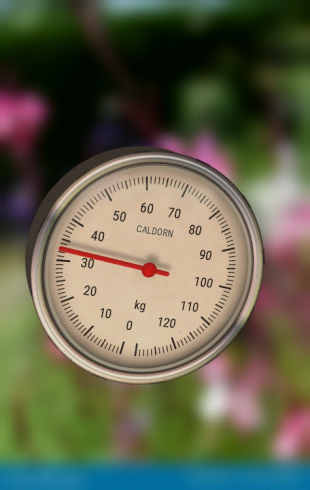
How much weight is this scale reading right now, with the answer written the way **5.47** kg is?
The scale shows **33** kg
